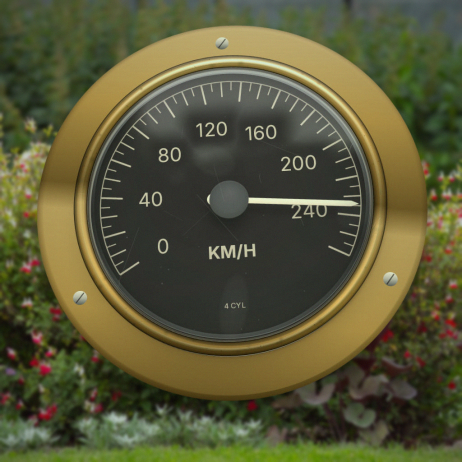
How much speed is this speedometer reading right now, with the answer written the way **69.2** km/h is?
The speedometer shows **235** km/h
